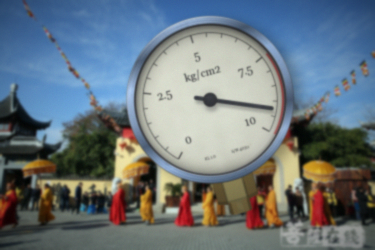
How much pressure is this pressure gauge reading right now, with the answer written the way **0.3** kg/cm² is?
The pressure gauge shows **9.25** kg/cm²
